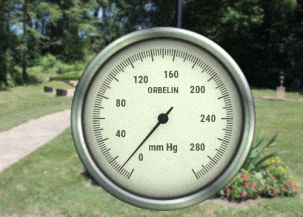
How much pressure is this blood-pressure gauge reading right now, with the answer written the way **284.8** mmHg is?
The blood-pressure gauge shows **10** mmHg
